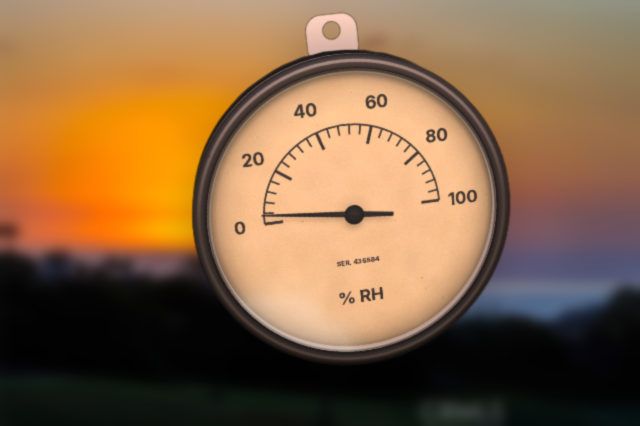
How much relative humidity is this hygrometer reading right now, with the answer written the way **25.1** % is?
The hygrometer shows **4** %
